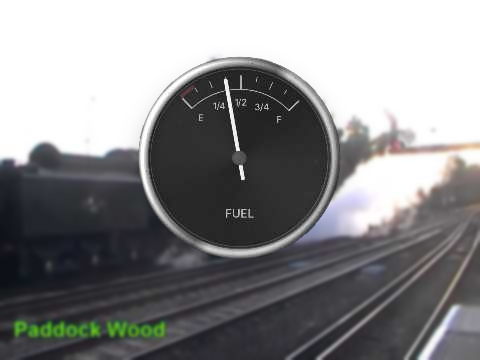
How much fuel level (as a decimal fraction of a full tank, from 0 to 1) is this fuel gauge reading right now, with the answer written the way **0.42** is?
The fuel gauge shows **0.375**
